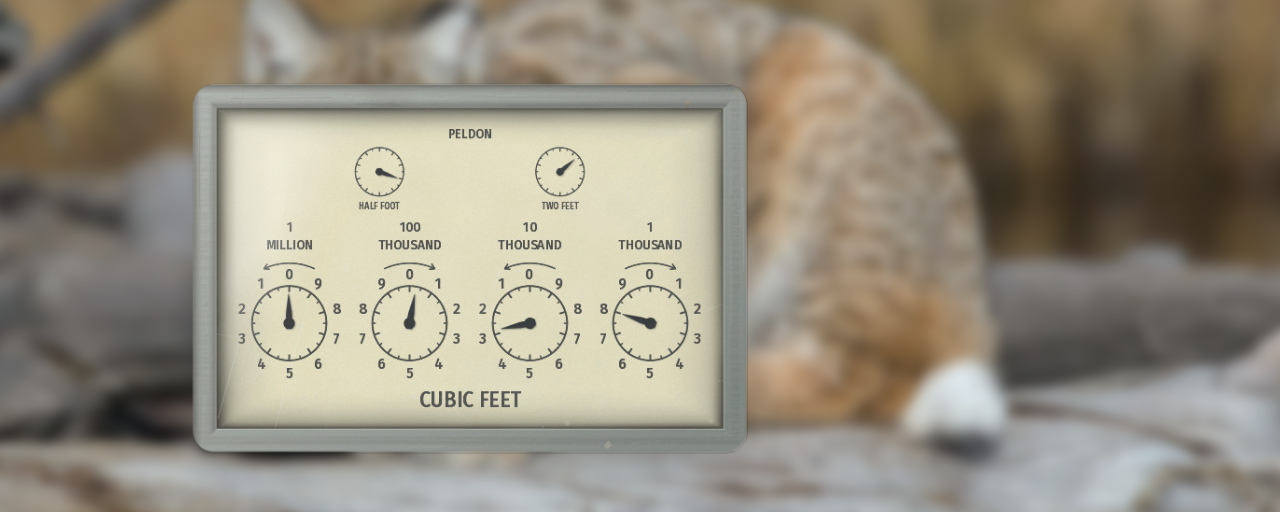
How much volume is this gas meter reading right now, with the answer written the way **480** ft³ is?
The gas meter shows **2800** ft³
